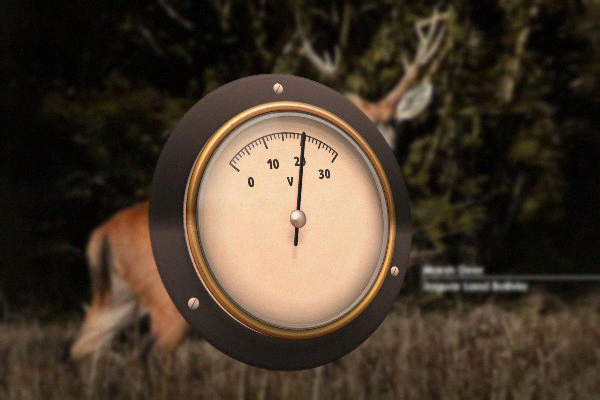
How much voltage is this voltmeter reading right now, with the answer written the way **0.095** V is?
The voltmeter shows **20** V
